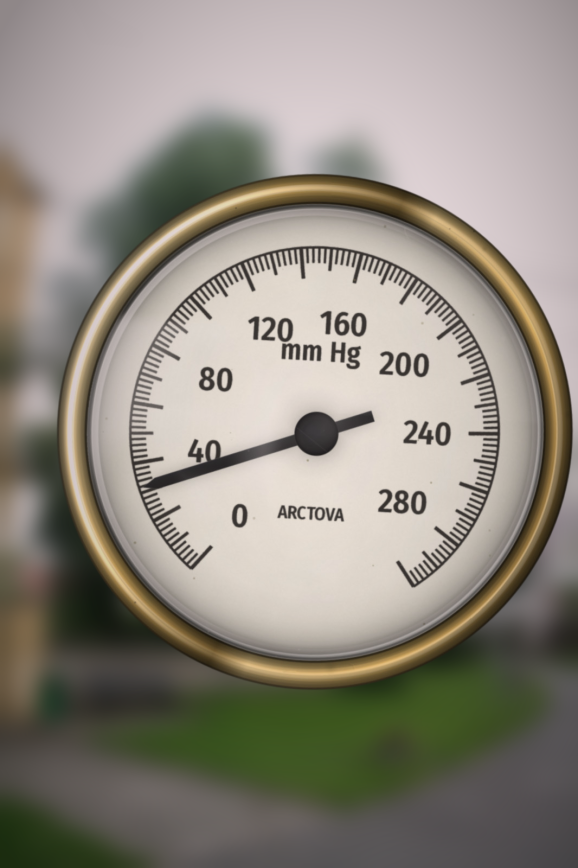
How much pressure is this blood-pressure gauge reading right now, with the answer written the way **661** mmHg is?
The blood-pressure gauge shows **32** mmHg
